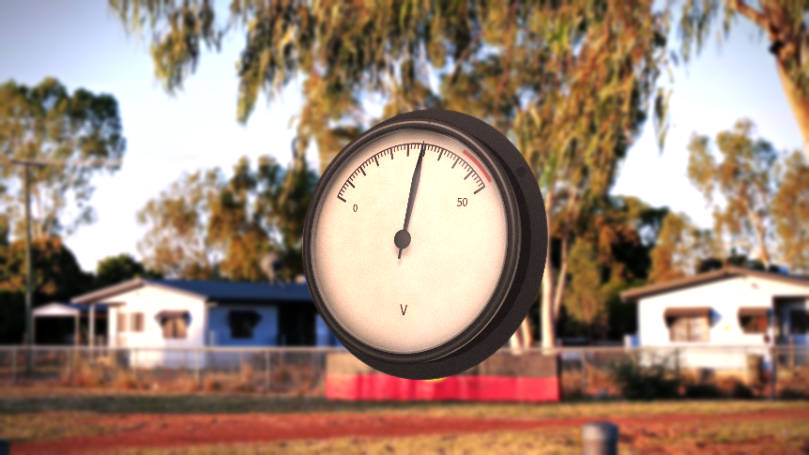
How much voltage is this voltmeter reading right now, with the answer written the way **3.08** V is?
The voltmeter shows **30** V
